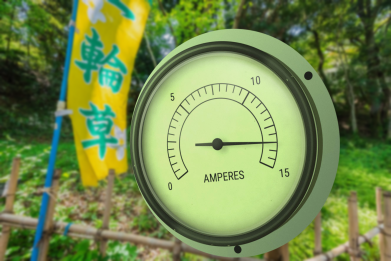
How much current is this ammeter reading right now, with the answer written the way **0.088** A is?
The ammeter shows **13.5** A
